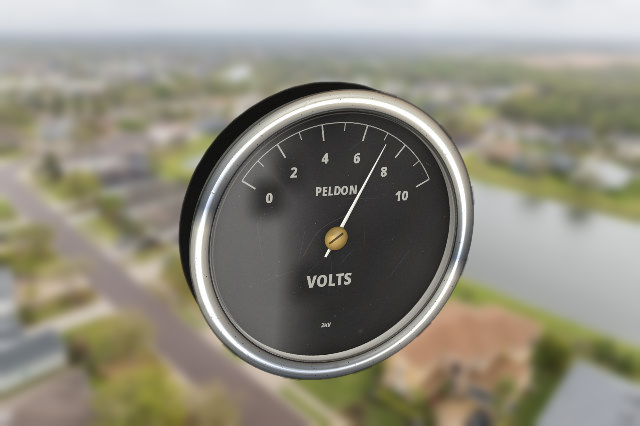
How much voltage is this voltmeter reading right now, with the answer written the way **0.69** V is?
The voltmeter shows **7** V
